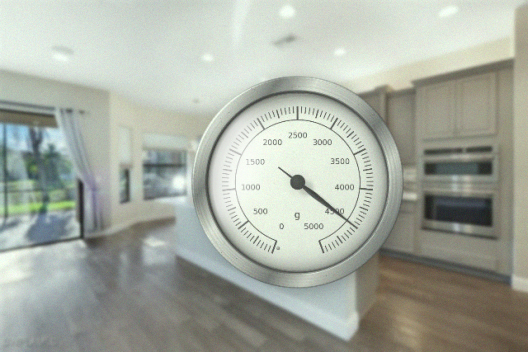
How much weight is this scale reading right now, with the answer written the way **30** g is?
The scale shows **4500** g
